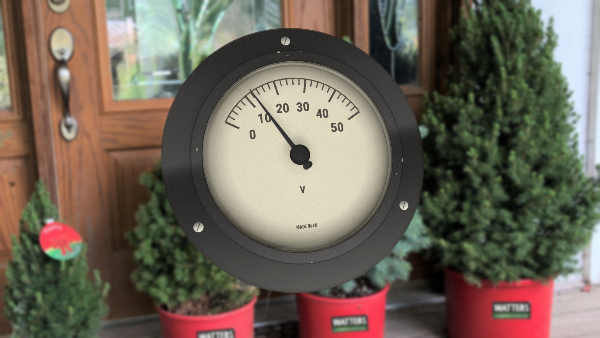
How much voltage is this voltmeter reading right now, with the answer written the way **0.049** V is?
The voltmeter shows **12** V
